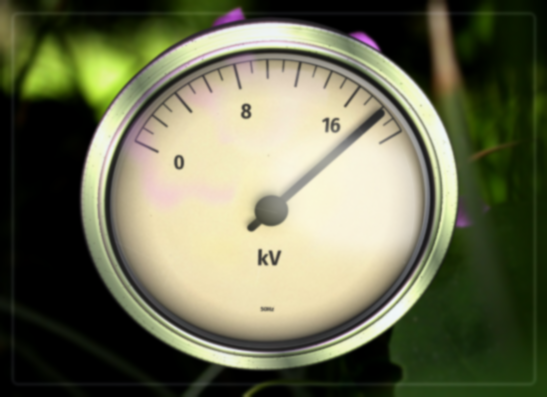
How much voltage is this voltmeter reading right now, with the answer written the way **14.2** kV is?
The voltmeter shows **18** kV
